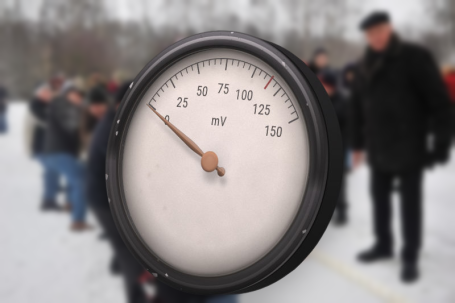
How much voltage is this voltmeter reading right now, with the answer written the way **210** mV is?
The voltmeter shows **0** mV
